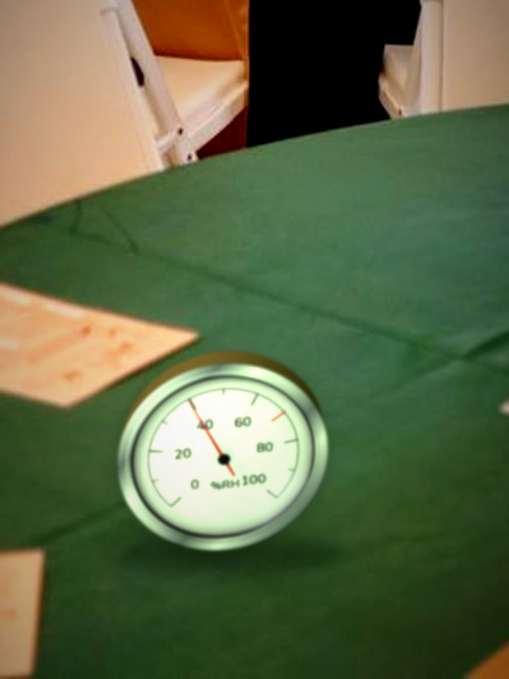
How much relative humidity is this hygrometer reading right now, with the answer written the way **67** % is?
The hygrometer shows **40** %
